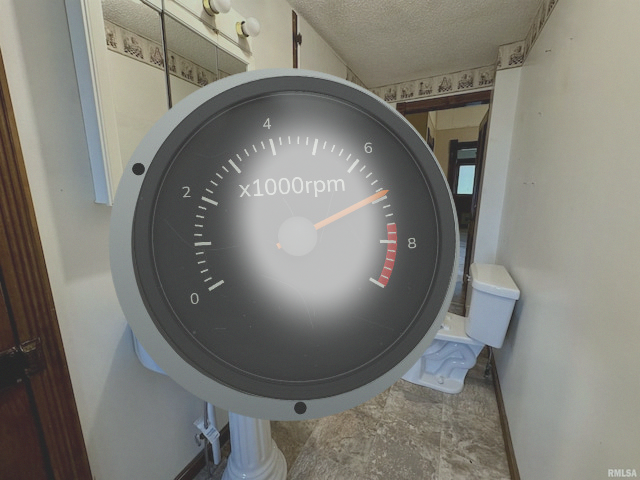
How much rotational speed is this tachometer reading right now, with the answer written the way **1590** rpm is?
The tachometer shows **6900** rpm
